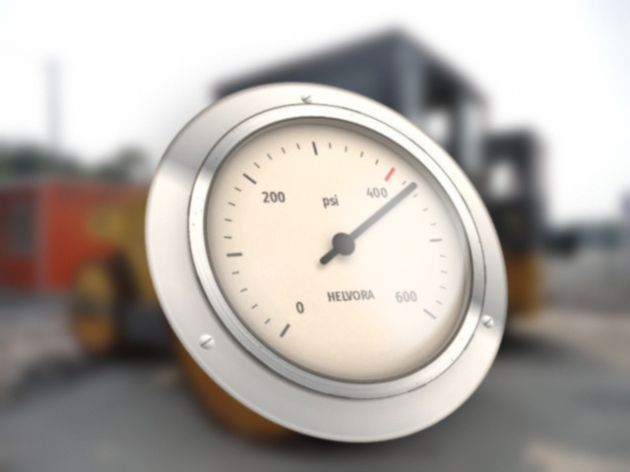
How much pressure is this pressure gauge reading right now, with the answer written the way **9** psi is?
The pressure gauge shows **430** psi
